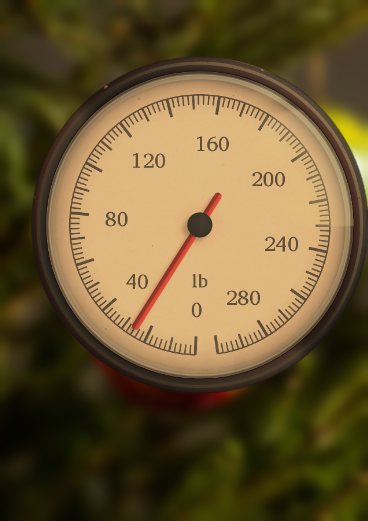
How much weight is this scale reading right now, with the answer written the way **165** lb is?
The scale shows **26** lb
